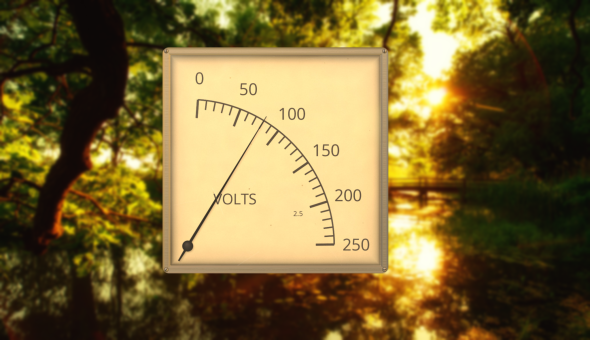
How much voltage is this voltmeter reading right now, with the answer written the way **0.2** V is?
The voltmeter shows **80** V
